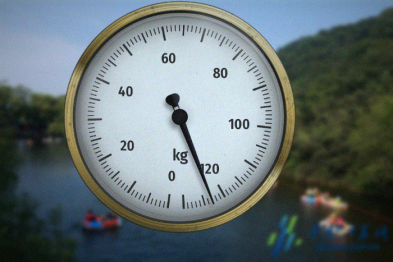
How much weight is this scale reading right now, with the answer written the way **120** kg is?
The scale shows **123** kg
